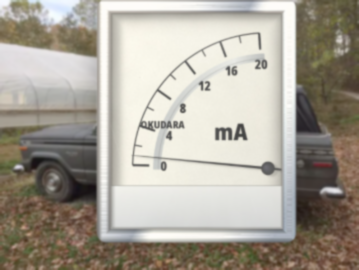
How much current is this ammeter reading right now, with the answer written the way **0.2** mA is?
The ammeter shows **1** mA
